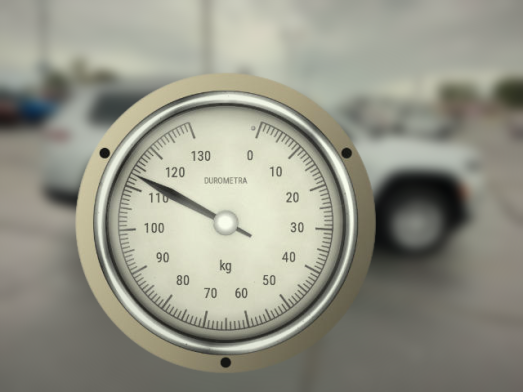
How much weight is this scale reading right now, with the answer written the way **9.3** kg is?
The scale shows **113** kg
